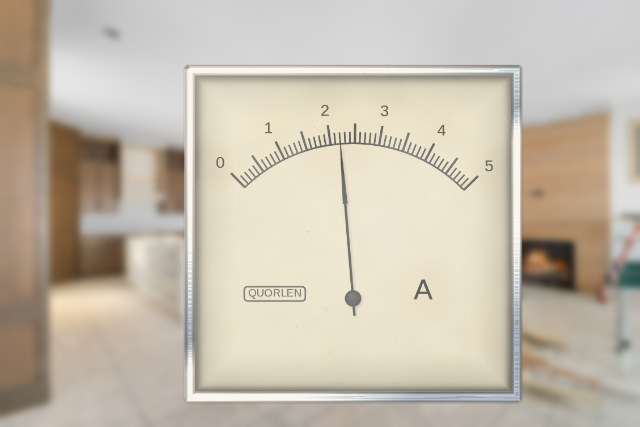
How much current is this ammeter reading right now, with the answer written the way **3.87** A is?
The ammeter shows **2.2** A
